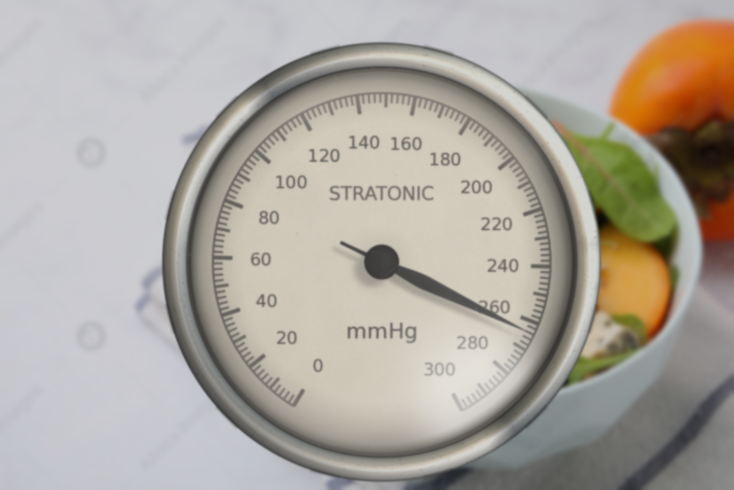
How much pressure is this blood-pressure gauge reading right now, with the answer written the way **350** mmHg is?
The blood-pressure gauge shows **264** mmHg
